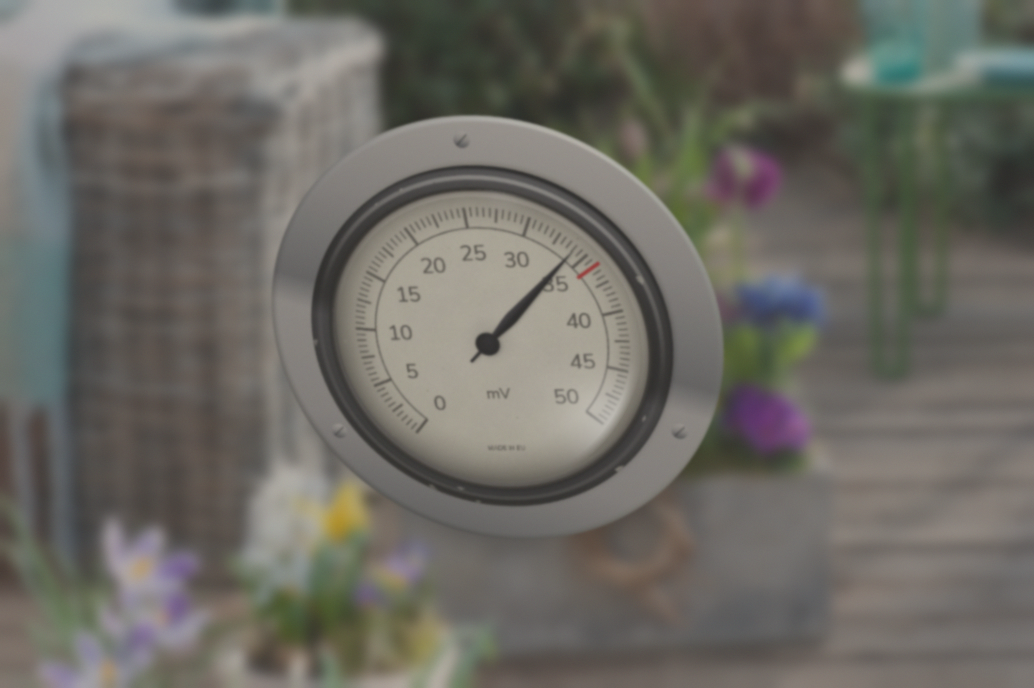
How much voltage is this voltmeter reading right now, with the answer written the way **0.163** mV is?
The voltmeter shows **34** mV
